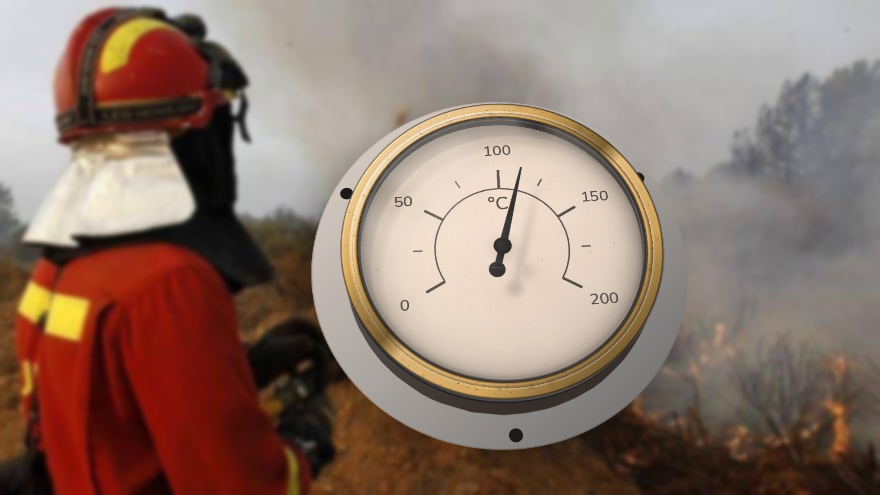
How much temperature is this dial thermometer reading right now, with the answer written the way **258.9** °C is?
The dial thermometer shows **112.5** °C
